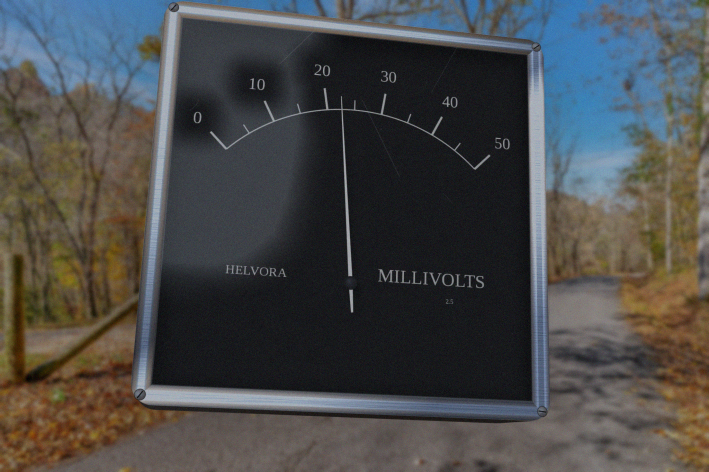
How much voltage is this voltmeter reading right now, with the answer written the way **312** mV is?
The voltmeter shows **22.5** mV
